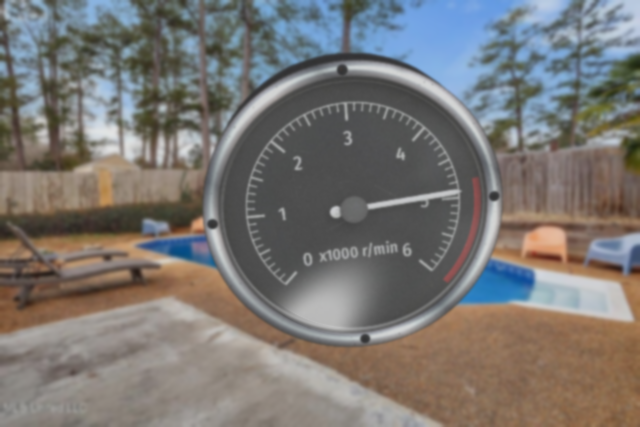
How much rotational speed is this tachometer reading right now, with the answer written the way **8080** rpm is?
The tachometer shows **4900** rpm
